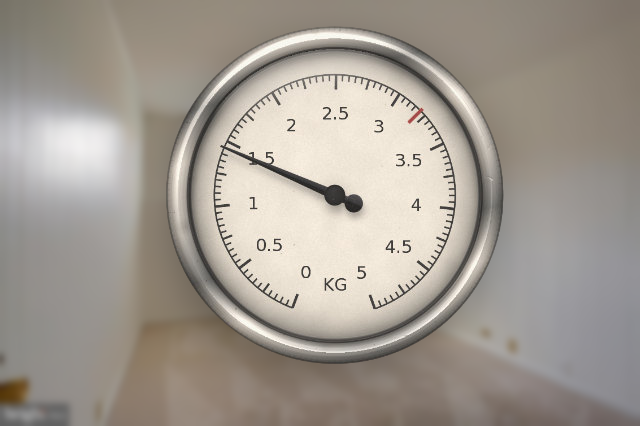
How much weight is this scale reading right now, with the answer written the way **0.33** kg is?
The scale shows **1.45** kg
